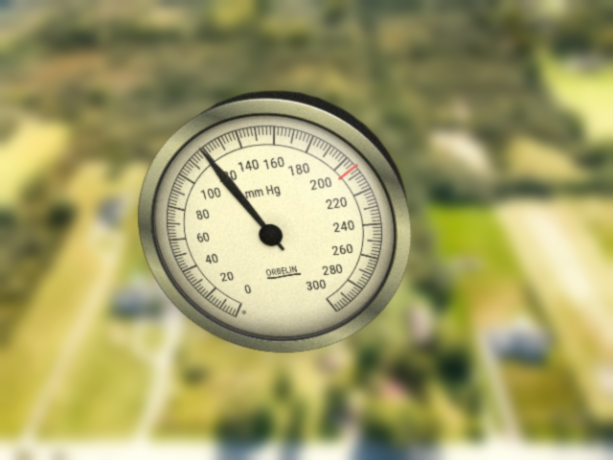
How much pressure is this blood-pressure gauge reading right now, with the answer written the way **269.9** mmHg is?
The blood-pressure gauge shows **120** mmHg
